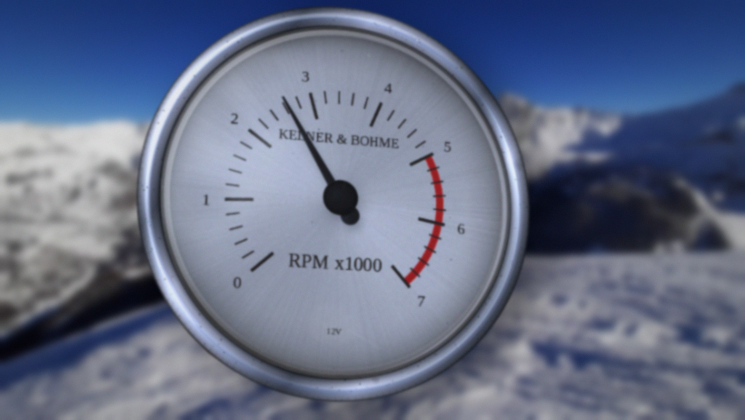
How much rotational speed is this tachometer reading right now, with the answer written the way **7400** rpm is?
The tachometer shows **2600** rpm
